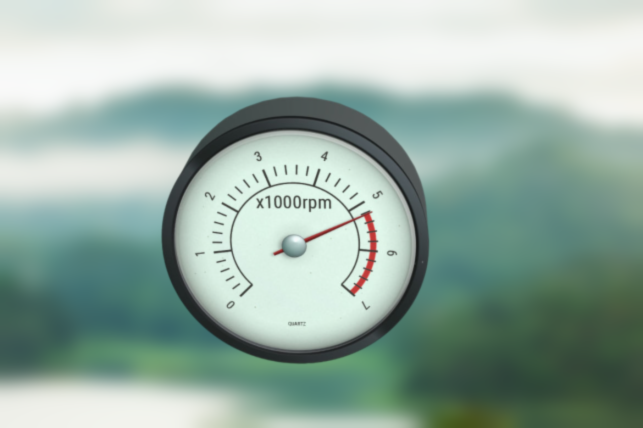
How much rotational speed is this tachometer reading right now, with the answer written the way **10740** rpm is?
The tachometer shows **5200** rpm
